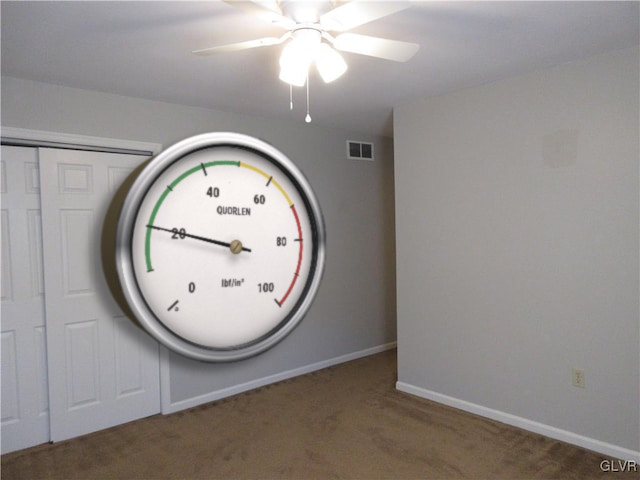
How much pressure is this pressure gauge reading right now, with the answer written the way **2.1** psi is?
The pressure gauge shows **20** psi
